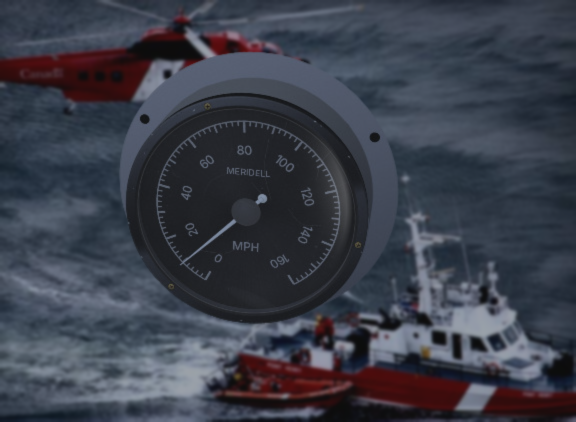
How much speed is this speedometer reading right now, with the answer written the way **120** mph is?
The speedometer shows **10** mph
